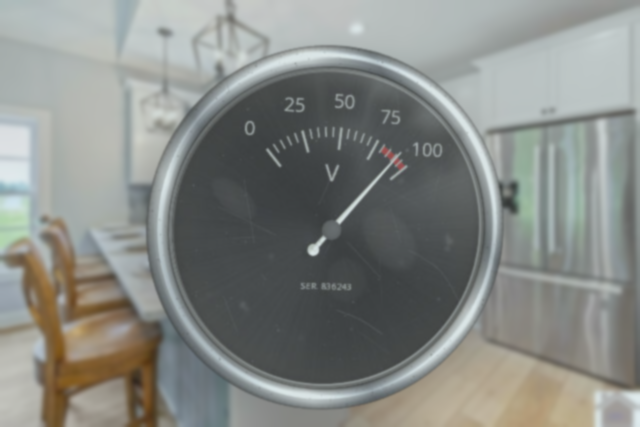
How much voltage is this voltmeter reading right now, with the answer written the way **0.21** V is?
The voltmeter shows **90** V
